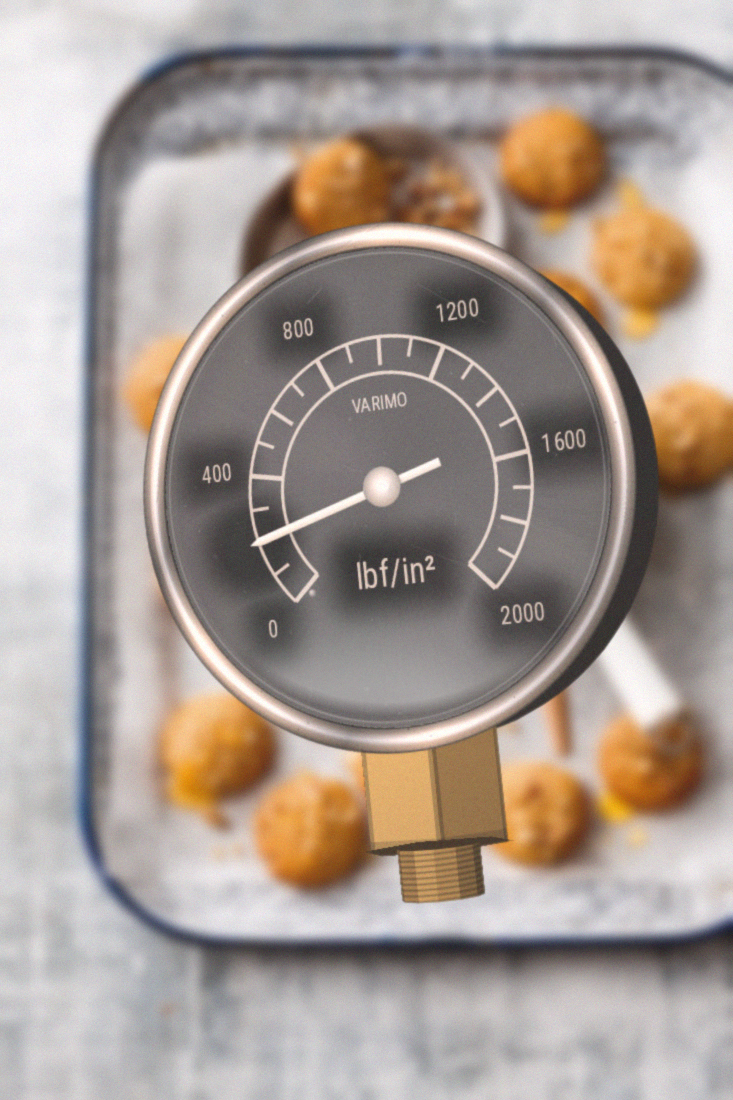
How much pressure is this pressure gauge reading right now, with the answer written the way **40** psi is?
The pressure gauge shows **200** psi
